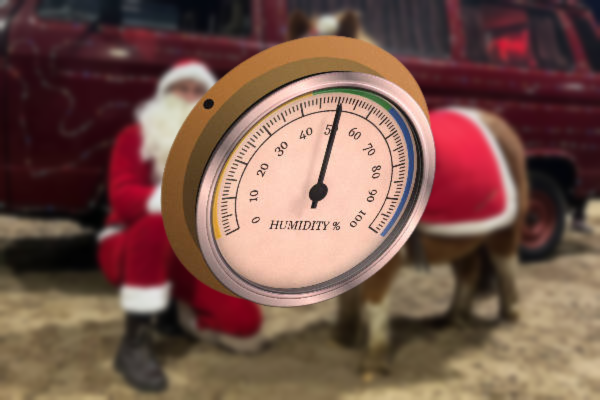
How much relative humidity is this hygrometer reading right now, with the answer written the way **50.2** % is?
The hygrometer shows **50** %
